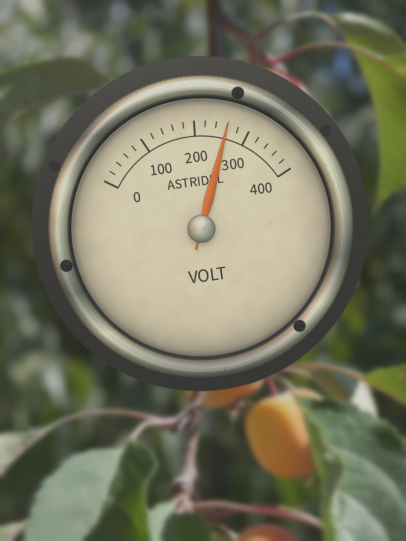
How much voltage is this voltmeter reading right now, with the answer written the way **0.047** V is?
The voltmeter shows **260** V
